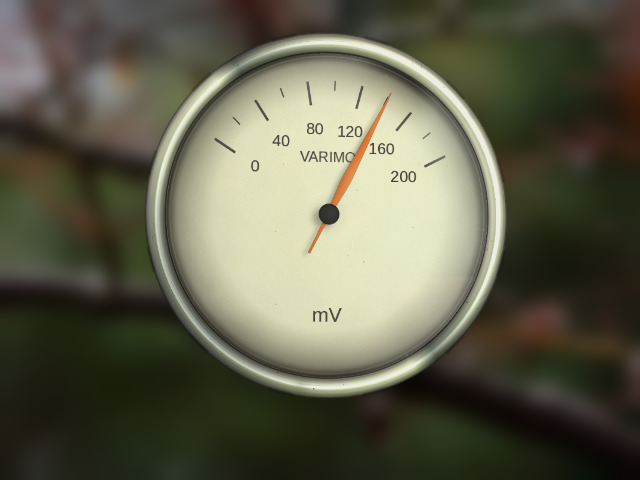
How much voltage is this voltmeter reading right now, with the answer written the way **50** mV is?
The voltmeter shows **140** mV
